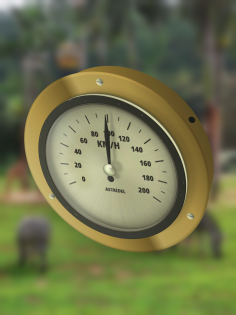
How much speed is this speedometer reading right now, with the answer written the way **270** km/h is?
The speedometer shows **100** km/h
